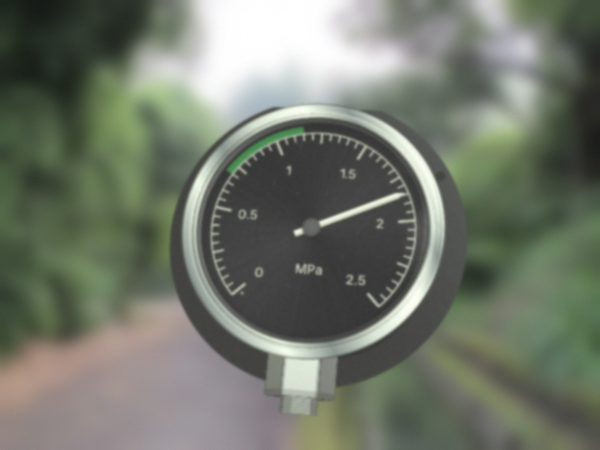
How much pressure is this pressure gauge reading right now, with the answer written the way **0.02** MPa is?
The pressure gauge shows **1.85** MPa
